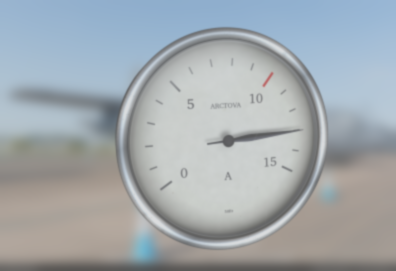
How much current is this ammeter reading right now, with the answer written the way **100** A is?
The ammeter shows **13** A
